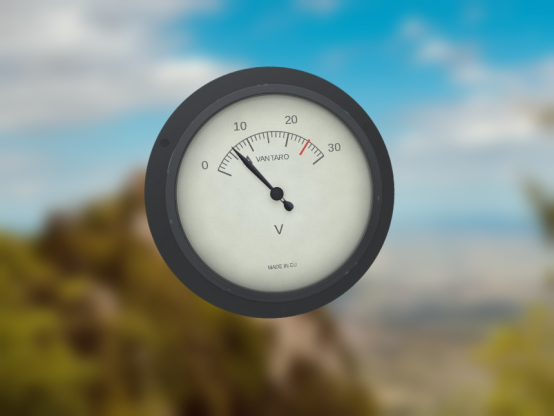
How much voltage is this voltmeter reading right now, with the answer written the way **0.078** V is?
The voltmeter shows **6** V
